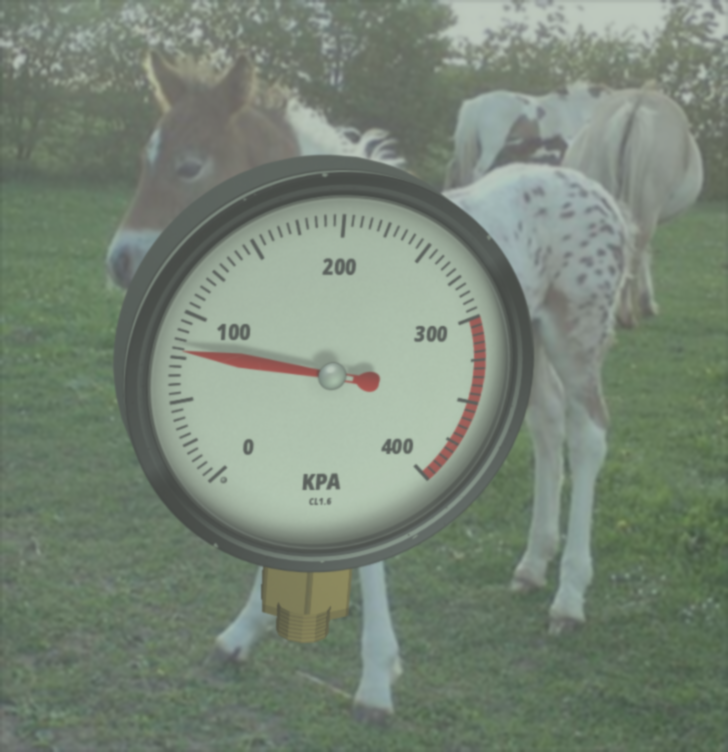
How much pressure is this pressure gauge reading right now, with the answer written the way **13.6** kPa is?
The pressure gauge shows **80** kPa
